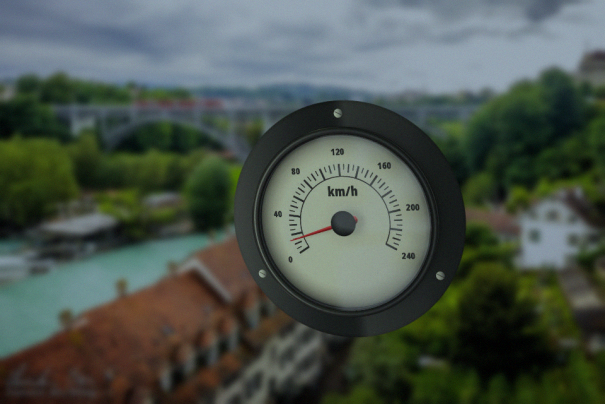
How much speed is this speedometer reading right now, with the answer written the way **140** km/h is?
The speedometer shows **15** km/h
